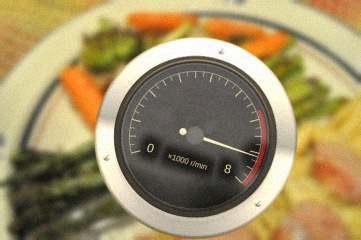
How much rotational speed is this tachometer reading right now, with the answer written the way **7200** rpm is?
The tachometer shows **7125** rpm
